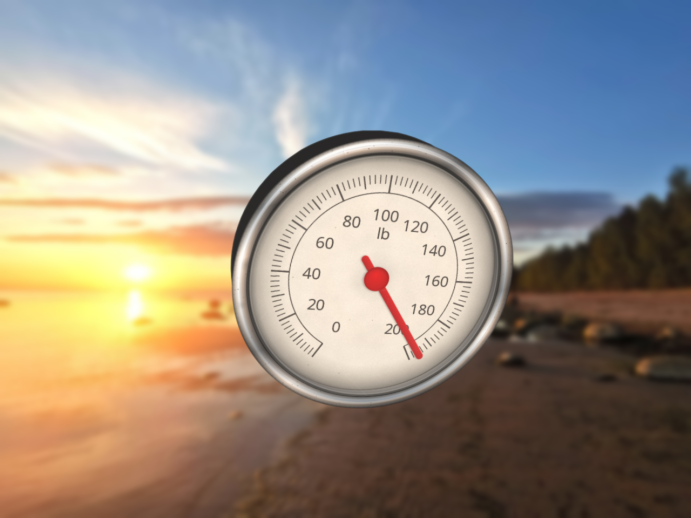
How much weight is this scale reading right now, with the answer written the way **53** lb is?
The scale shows **196** lb
